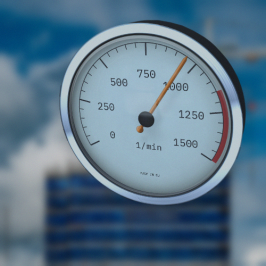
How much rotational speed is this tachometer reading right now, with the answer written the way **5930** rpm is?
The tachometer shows **950** rpm
